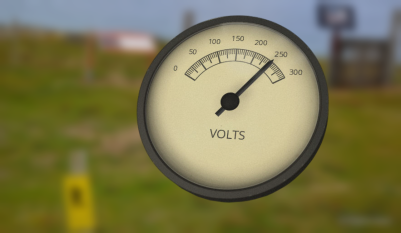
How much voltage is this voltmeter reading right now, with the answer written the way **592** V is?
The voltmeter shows **250** V
